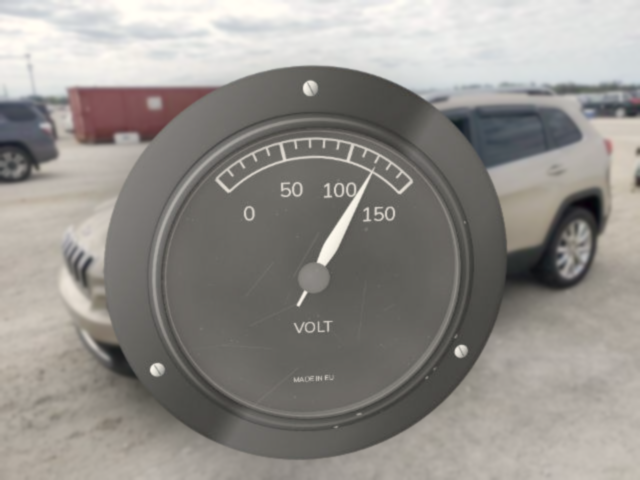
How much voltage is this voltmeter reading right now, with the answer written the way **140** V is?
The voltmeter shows **120** V
